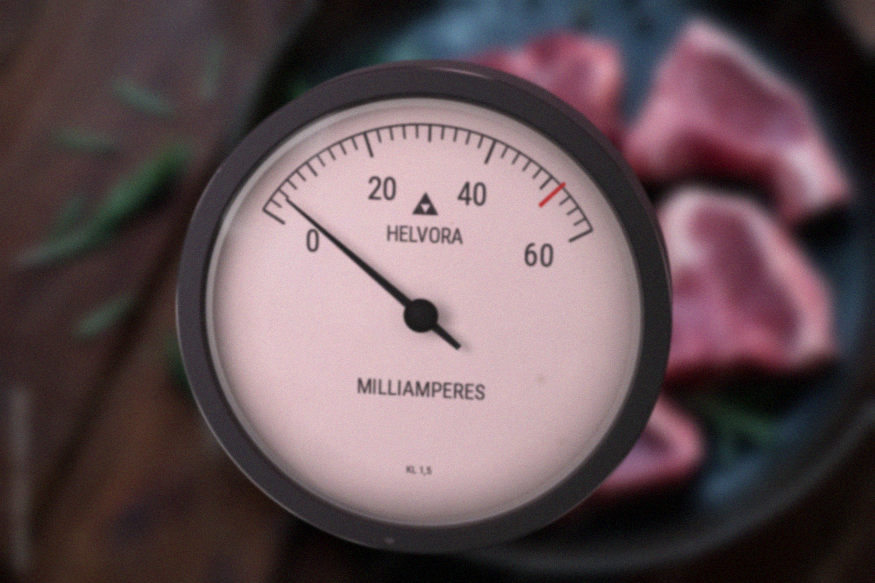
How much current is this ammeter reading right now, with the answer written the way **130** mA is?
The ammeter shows **4** mA
